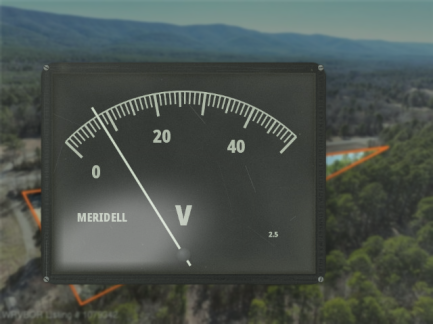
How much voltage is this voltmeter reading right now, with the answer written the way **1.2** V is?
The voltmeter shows **8** V
